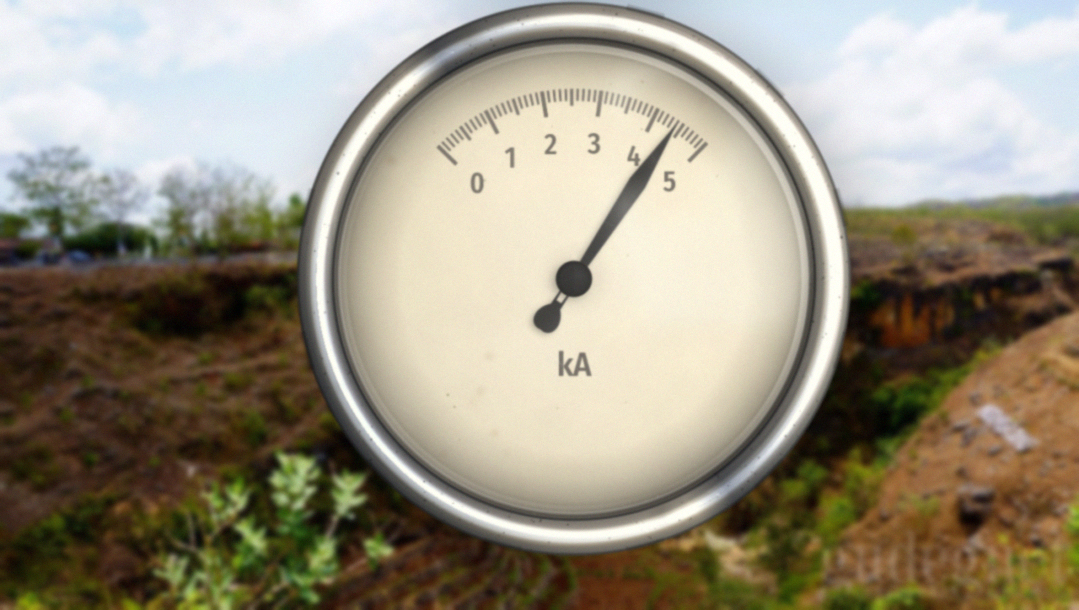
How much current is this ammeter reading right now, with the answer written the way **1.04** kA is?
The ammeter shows **4.4** kA
